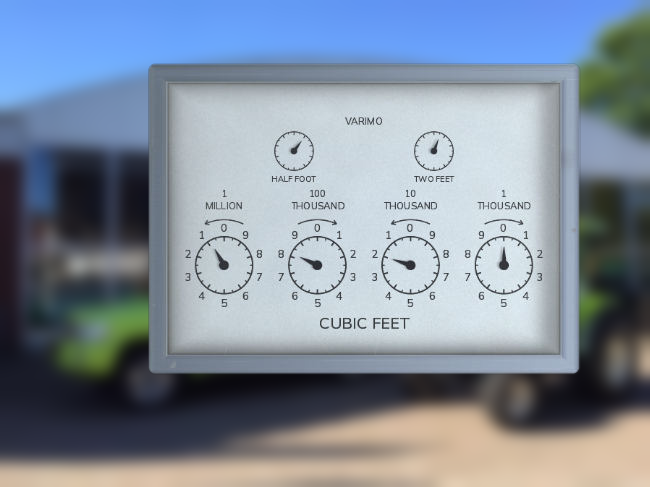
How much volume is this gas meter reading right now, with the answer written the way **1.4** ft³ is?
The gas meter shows **82000** ft³
